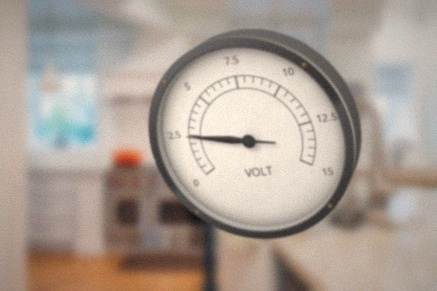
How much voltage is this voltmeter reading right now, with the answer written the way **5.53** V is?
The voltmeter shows **2.5** V
